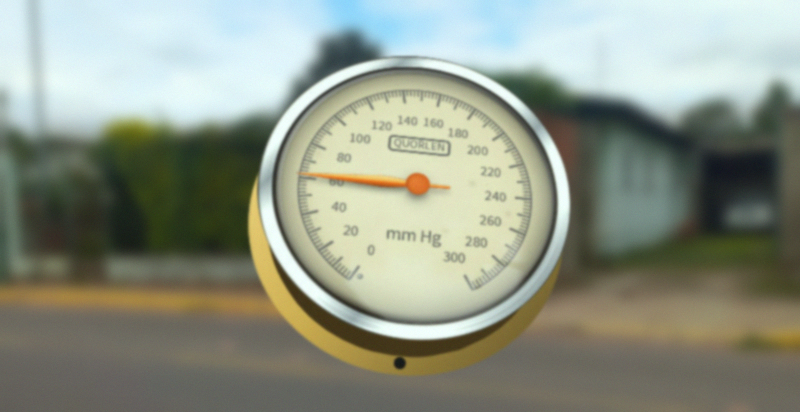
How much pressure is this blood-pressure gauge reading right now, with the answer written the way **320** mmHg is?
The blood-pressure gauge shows **60** mmHg
